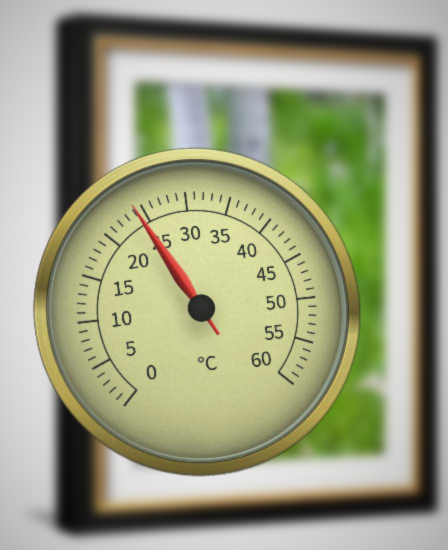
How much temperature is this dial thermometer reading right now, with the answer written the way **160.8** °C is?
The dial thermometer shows **24** °C
